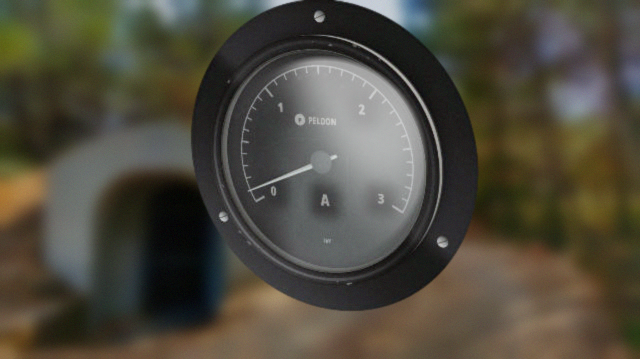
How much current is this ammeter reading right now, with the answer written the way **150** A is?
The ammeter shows **0.1** A
